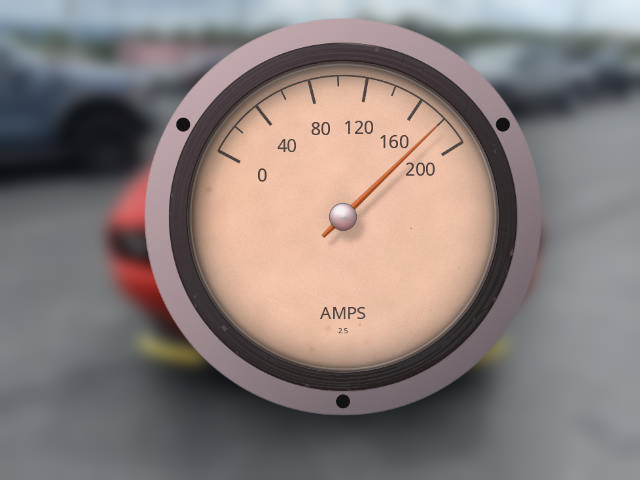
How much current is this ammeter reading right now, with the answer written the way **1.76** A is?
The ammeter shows **180** A
